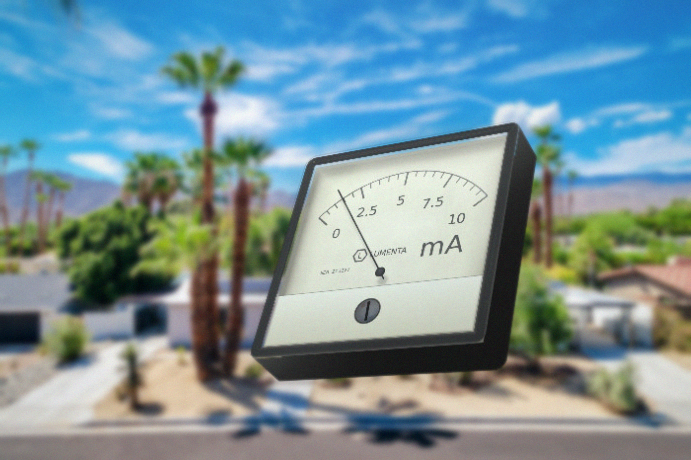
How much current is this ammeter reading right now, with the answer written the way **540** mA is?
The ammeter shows **1.5** mA
